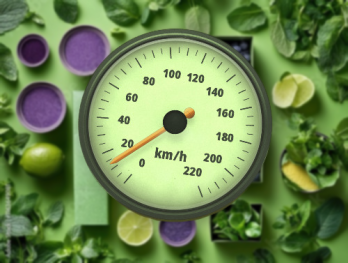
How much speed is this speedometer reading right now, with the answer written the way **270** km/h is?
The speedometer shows **12.5** km/h
